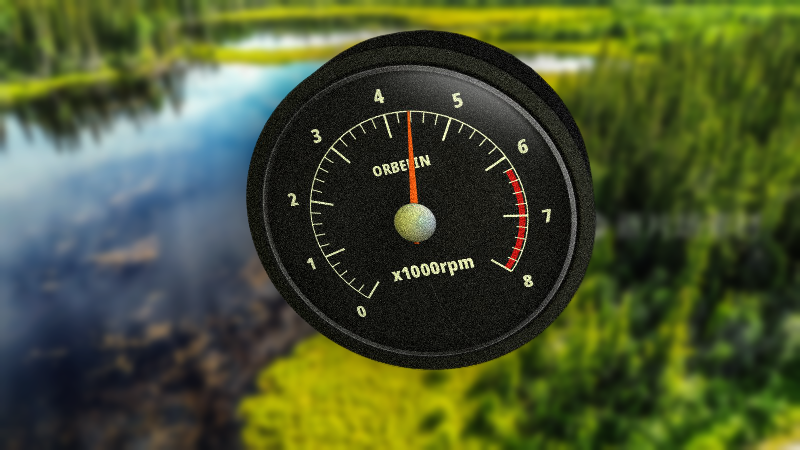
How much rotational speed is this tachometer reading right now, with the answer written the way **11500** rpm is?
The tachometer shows **4400** rpm
